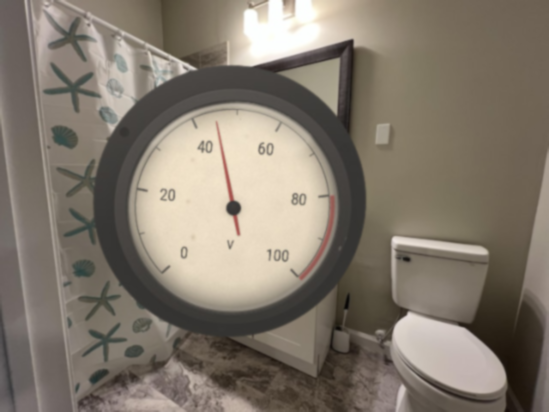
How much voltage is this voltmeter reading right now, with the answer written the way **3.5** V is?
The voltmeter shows **45** V
